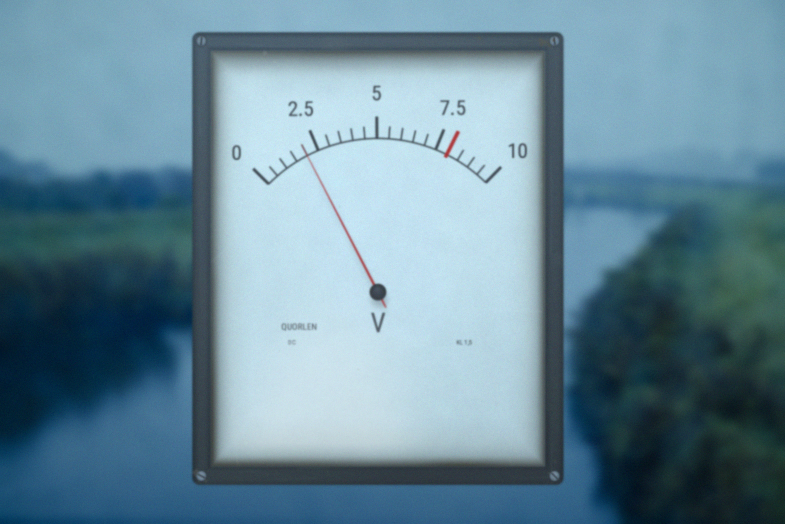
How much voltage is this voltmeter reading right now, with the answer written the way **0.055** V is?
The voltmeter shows **2** V
